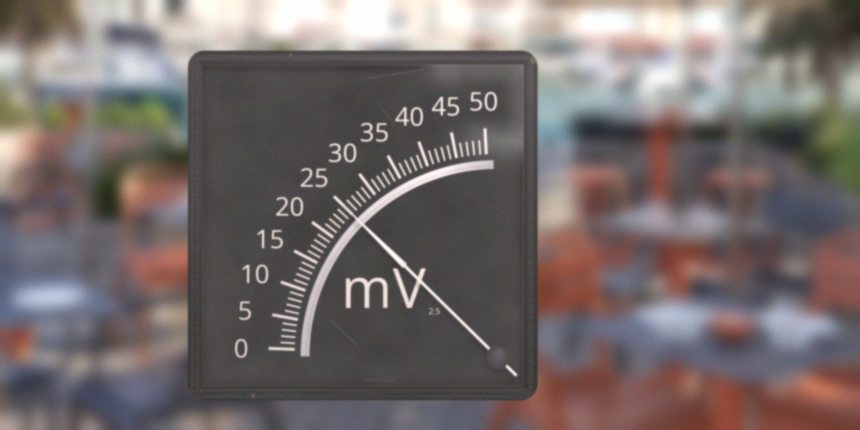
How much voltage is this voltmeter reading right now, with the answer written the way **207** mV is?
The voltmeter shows **25** mV
